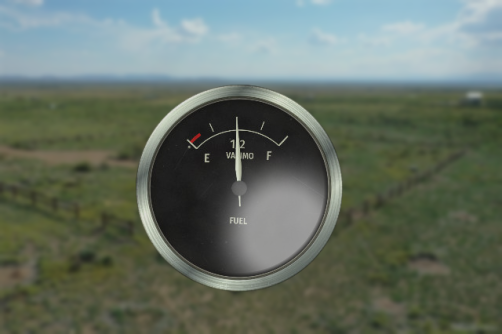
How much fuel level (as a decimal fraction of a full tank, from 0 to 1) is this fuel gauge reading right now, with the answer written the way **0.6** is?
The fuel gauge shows **0.5**
